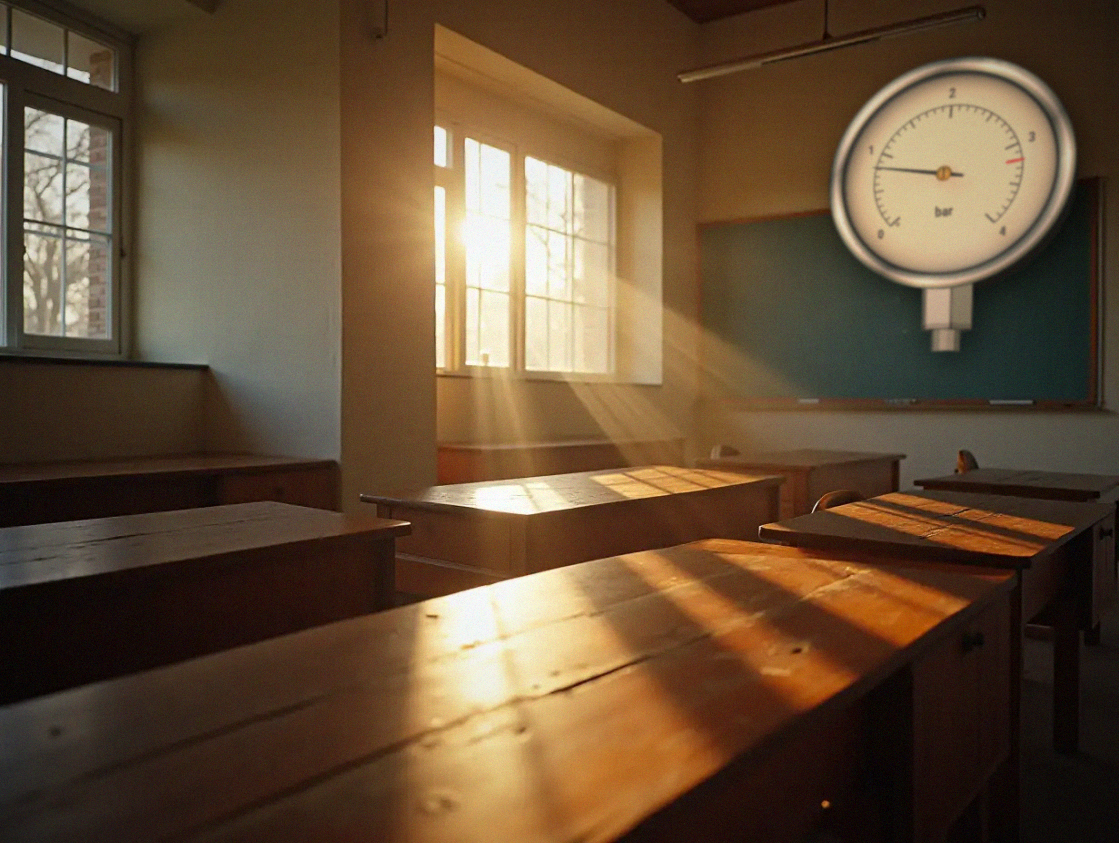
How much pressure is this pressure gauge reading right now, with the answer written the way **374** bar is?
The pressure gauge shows **0.8** bar
